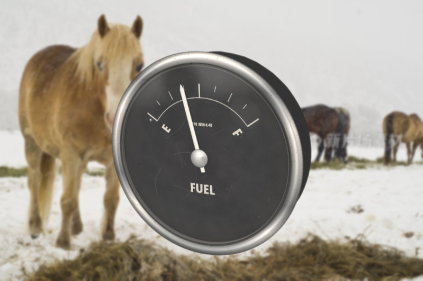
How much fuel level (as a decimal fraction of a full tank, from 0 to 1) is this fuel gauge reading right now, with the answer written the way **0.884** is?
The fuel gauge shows **0.375**
